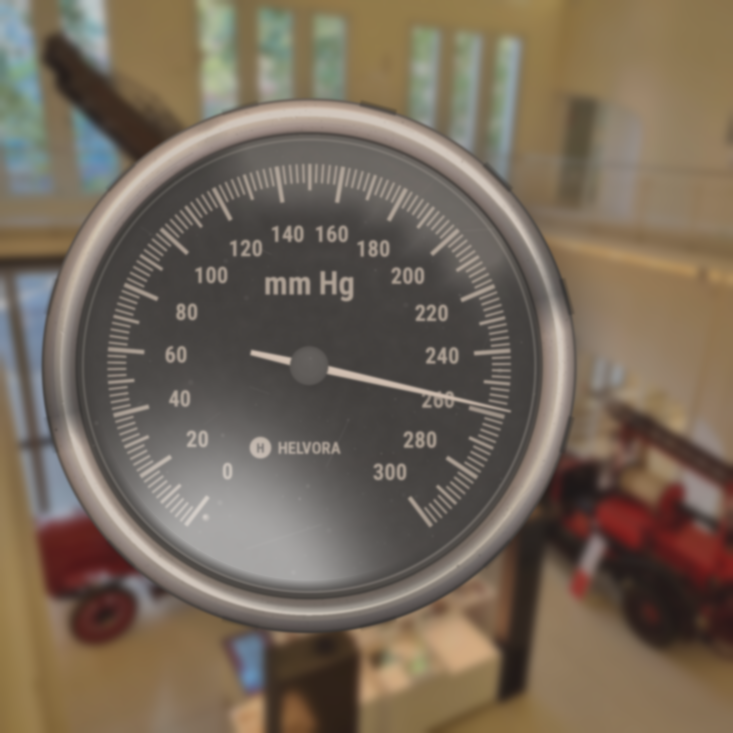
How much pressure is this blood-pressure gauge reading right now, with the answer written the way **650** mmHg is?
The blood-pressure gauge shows **258** mmHg
